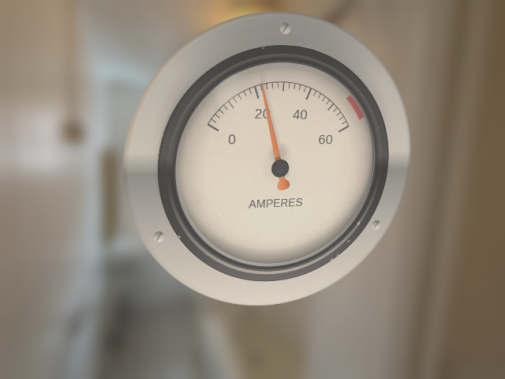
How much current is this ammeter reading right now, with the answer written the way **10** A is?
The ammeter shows **22** A
